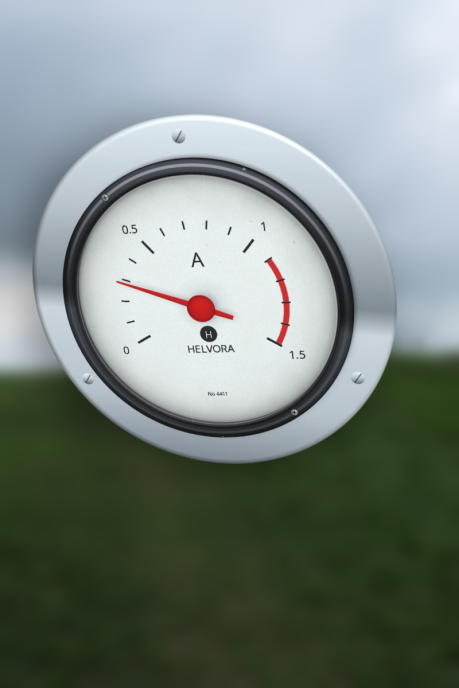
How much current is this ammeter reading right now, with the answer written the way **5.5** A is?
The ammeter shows **0.3** A
